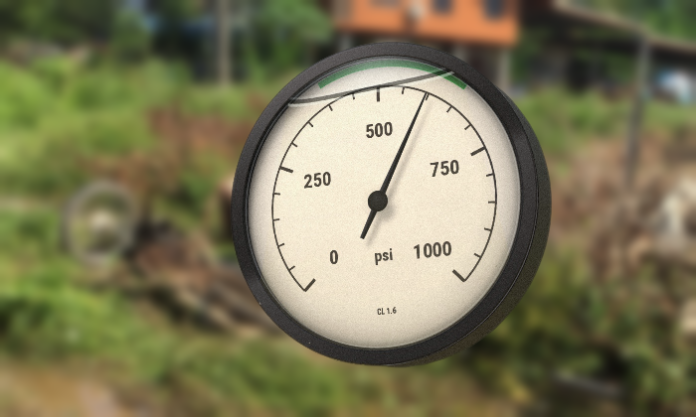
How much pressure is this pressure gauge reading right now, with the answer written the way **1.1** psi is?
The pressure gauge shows **600** psi
